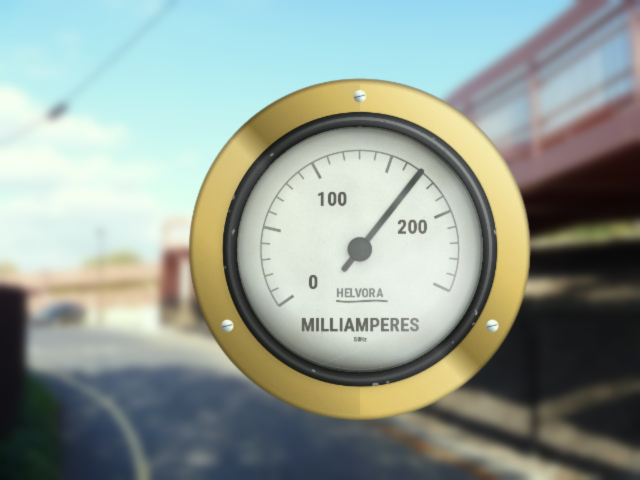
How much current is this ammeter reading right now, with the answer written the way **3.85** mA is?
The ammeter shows **170** mA
